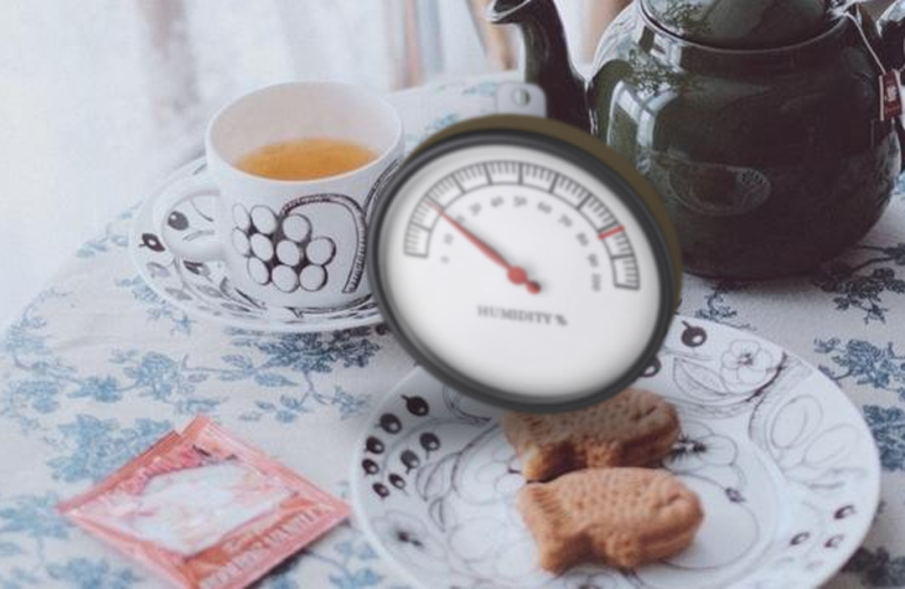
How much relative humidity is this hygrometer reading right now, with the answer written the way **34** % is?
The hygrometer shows **20** %
